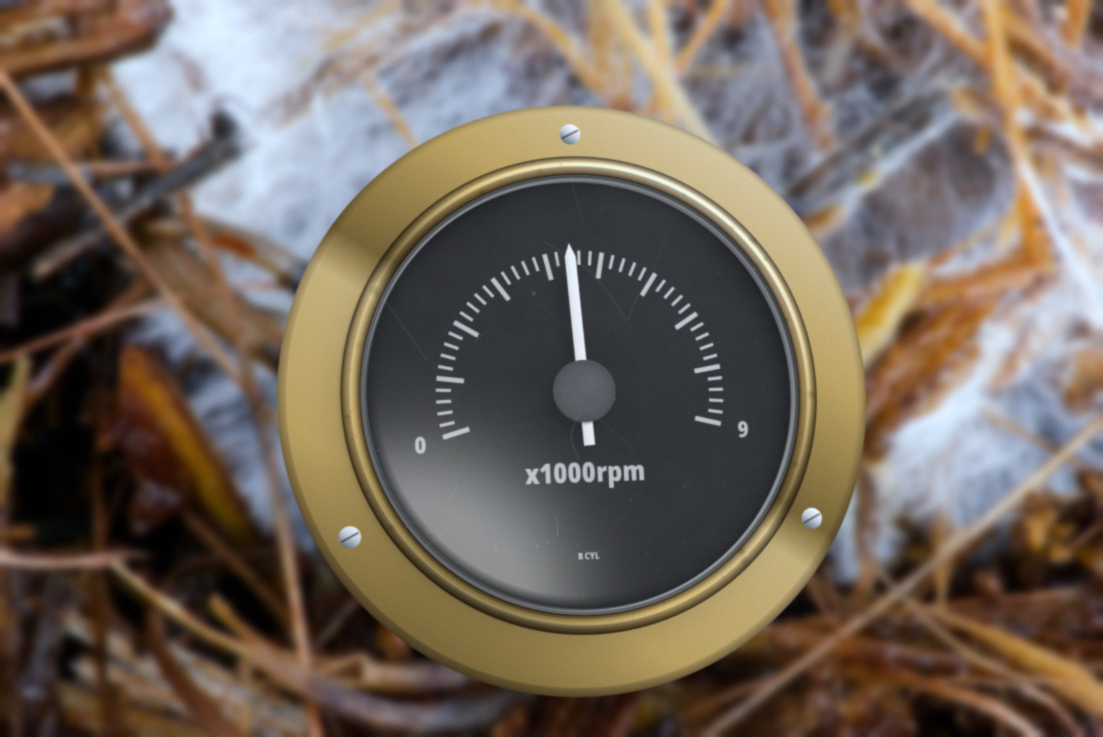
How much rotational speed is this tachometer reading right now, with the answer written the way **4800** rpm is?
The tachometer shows **4400** rpm
